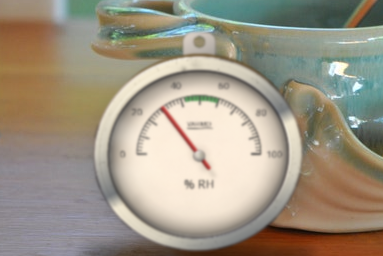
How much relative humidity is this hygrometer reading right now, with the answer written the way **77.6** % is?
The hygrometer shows **30** %
